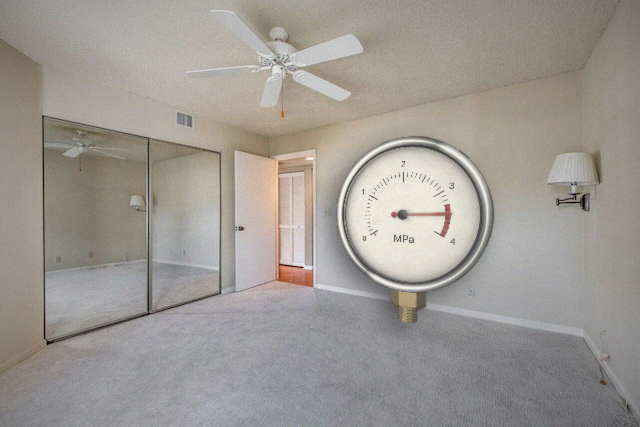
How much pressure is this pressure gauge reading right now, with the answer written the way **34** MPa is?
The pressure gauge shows **3.5** MPa
